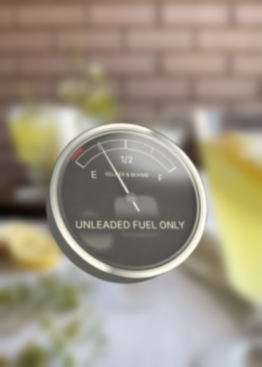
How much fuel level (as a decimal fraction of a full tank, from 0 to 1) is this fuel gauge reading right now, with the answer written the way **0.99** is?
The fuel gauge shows **0.25**
